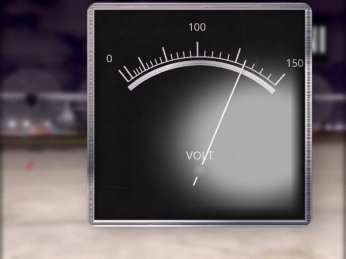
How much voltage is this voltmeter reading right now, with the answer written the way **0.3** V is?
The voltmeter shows **130** V
